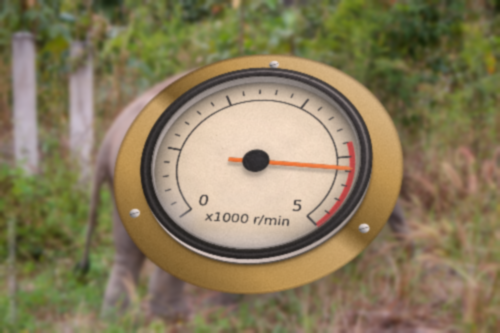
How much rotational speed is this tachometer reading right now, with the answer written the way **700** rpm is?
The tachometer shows **4200** rpm
